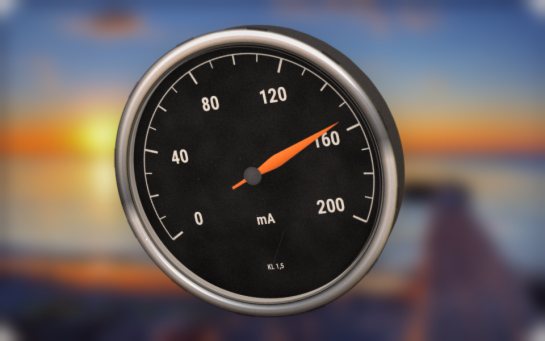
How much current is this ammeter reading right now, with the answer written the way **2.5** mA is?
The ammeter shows **155** mA
